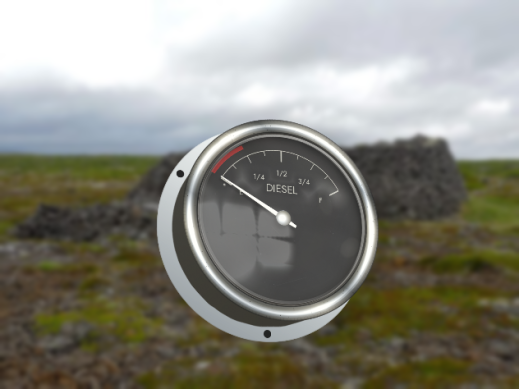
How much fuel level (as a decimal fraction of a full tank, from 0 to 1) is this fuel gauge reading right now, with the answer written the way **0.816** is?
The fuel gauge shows **0**
